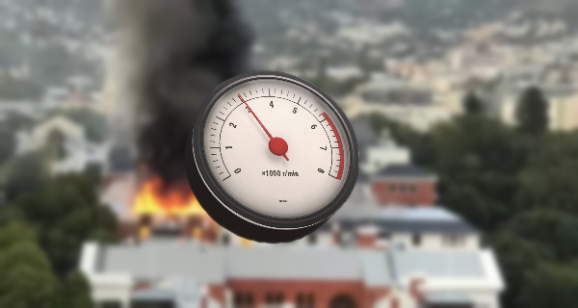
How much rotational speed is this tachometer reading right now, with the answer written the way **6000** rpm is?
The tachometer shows **3000** rpm
